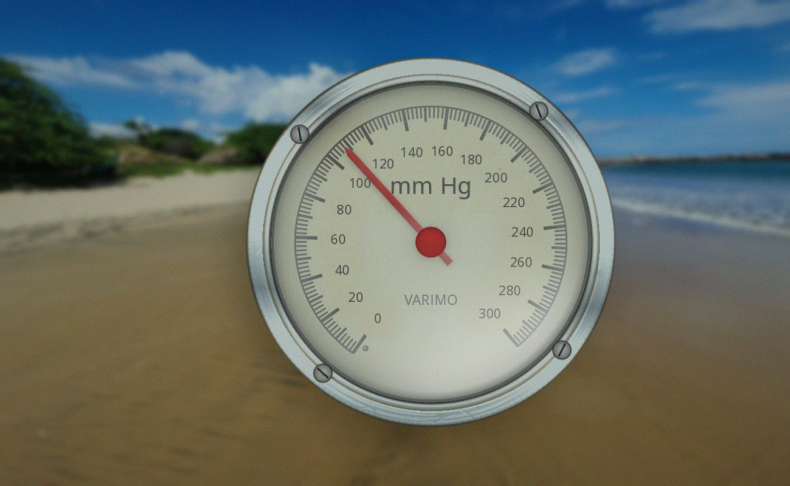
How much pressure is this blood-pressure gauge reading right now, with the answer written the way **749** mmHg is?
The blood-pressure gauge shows **108** mmHg
